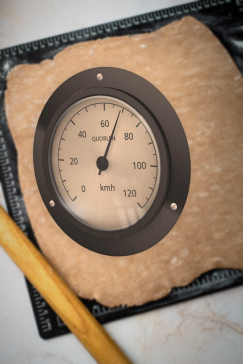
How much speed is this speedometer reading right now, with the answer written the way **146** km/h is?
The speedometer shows **70** km/h
